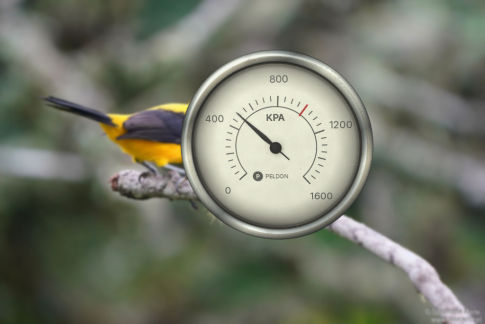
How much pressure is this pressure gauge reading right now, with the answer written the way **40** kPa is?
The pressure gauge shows **500** kPa
